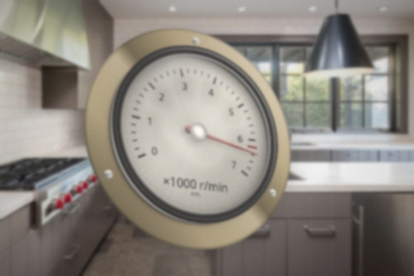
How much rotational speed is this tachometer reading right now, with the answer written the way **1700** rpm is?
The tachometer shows **6400** rpm
